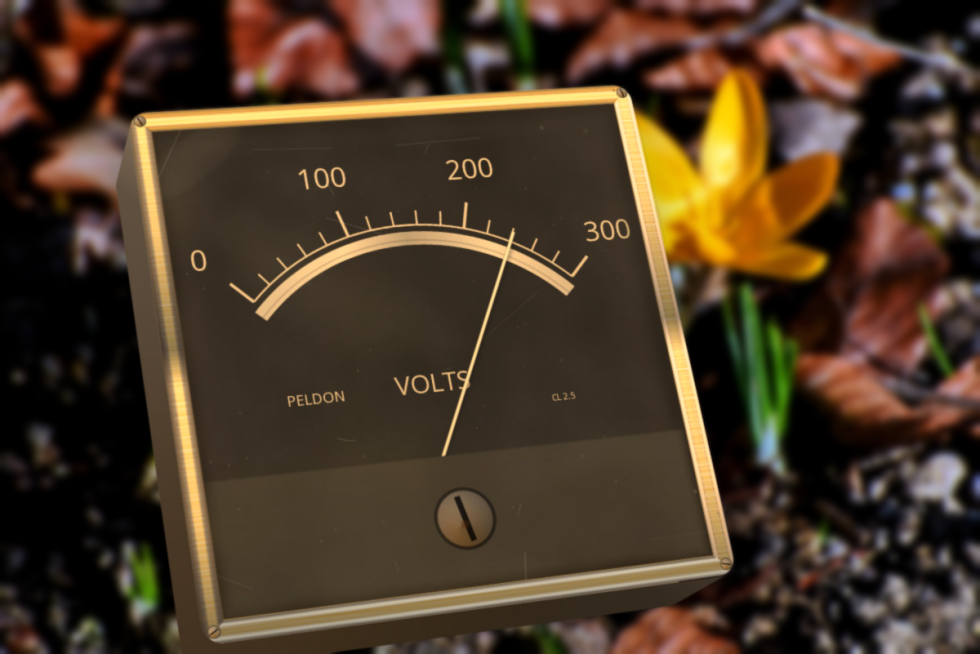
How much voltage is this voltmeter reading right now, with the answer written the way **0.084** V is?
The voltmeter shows **240** V
